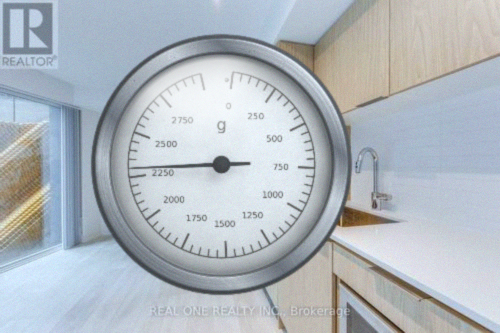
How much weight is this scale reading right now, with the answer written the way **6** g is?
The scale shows **2300** g
